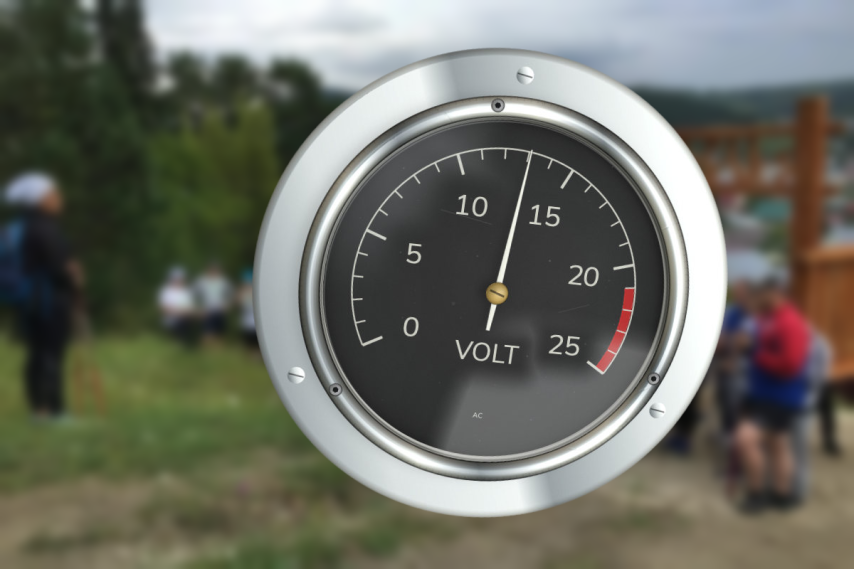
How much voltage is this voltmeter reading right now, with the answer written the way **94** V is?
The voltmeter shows **13** V
